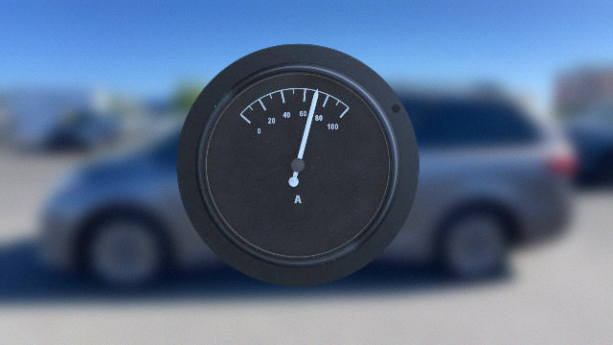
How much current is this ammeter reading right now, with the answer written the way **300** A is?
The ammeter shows **70** A
